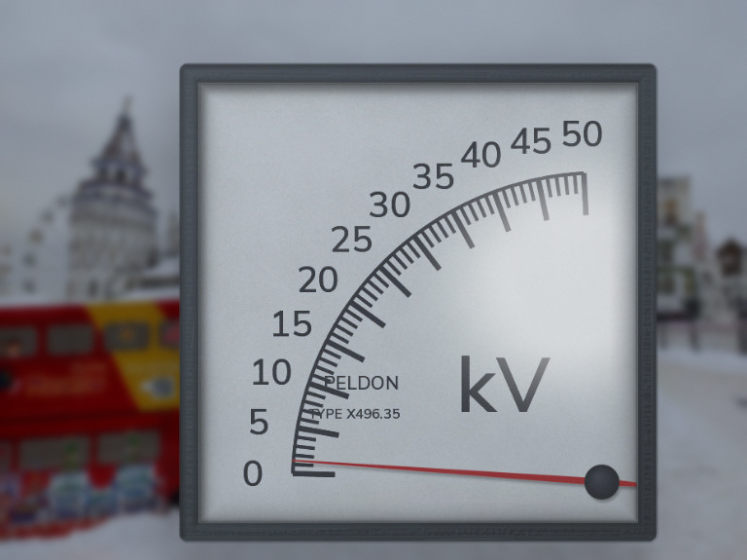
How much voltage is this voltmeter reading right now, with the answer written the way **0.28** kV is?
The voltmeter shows **1.5** kV
